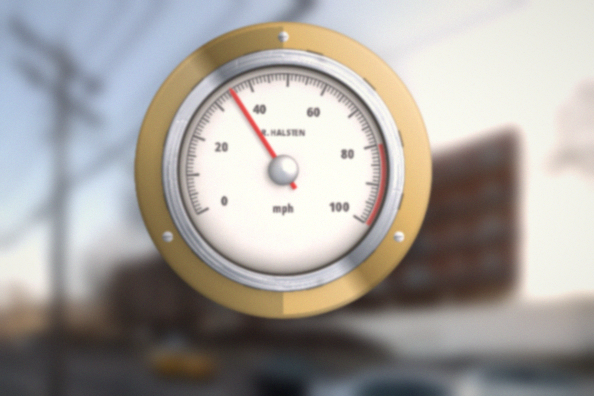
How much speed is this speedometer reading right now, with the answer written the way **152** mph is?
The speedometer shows **35** mph
